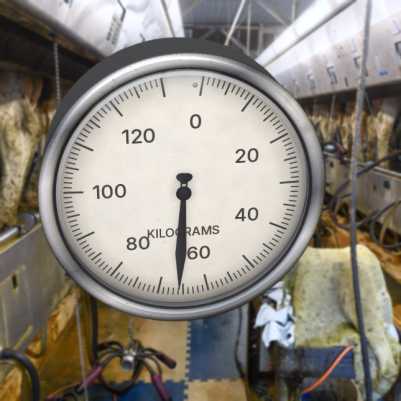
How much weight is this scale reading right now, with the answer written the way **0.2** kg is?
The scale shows **66** kg
